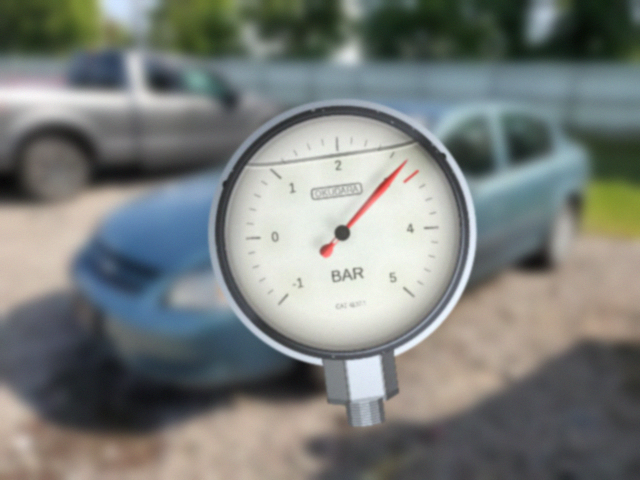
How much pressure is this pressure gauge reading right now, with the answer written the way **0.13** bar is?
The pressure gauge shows **3** bar
